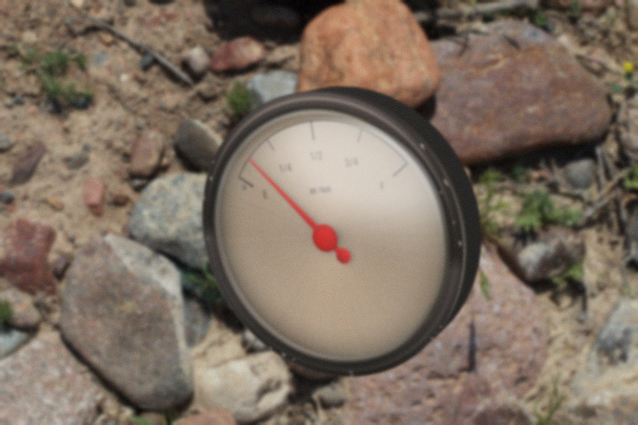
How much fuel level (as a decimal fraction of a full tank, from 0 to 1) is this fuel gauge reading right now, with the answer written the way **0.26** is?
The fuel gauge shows **0.125**
